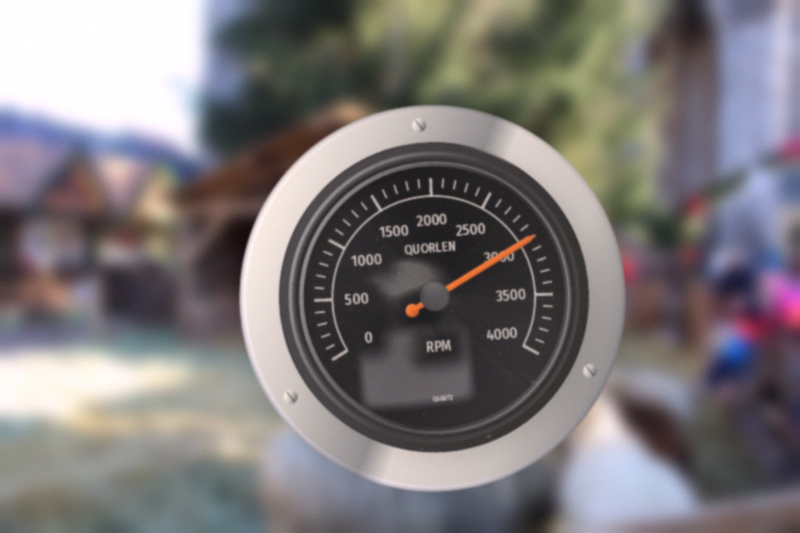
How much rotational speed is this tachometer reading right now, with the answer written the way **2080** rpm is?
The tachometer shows **3000** rpm
